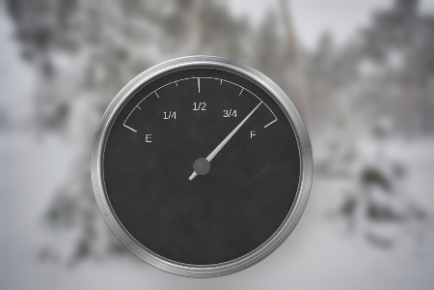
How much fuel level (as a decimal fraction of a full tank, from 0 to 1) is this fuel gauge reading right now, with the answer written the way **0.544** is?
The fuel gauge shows **0.875**
